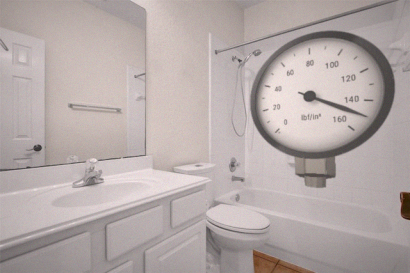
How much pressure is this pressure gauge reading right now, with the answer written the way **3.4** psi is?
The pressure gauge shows **150** psi
